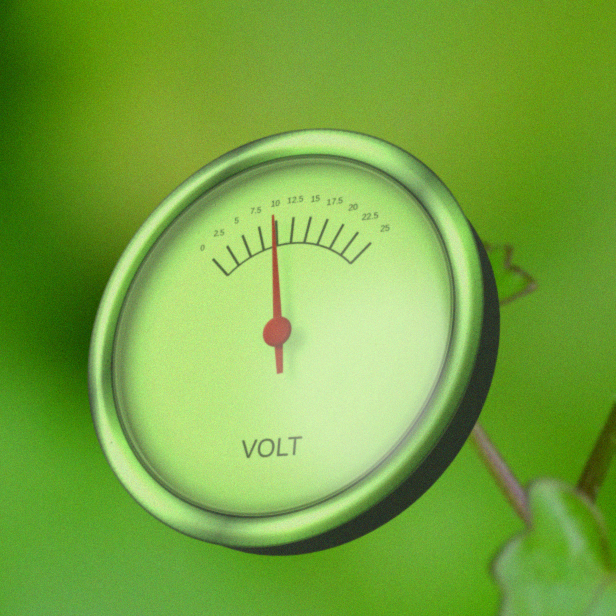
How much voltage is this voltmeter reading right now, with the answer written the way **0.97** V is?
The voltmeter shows **10** V
